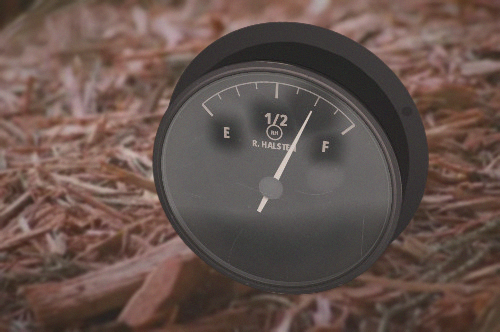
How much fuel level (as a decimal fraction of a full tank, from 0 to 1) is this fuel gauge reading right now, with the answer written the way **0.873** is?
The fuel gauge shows **0.75**
